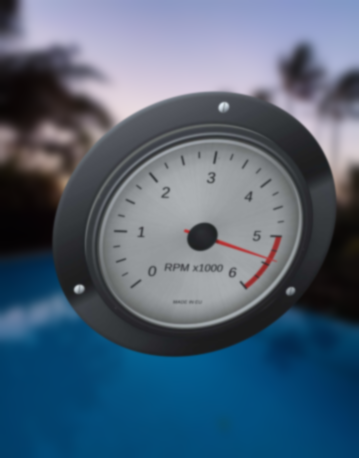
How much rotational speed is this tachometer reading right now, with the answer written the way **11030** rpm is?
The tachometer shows **5375** rpm
